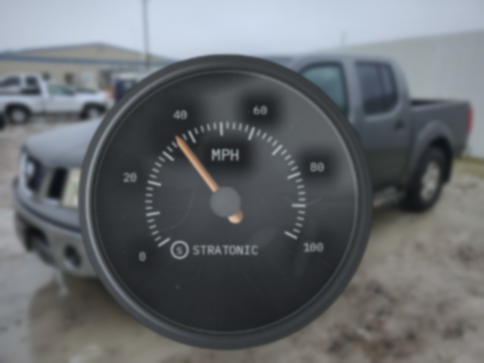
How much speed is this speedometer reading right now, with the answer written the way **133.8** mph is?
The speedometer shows **36** mph
